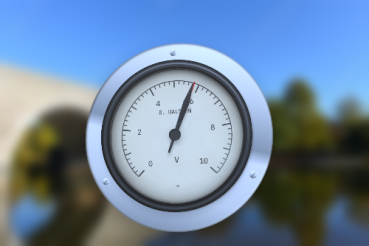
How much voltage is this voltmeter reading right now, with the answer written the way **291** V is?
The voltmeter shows **5.8** V
